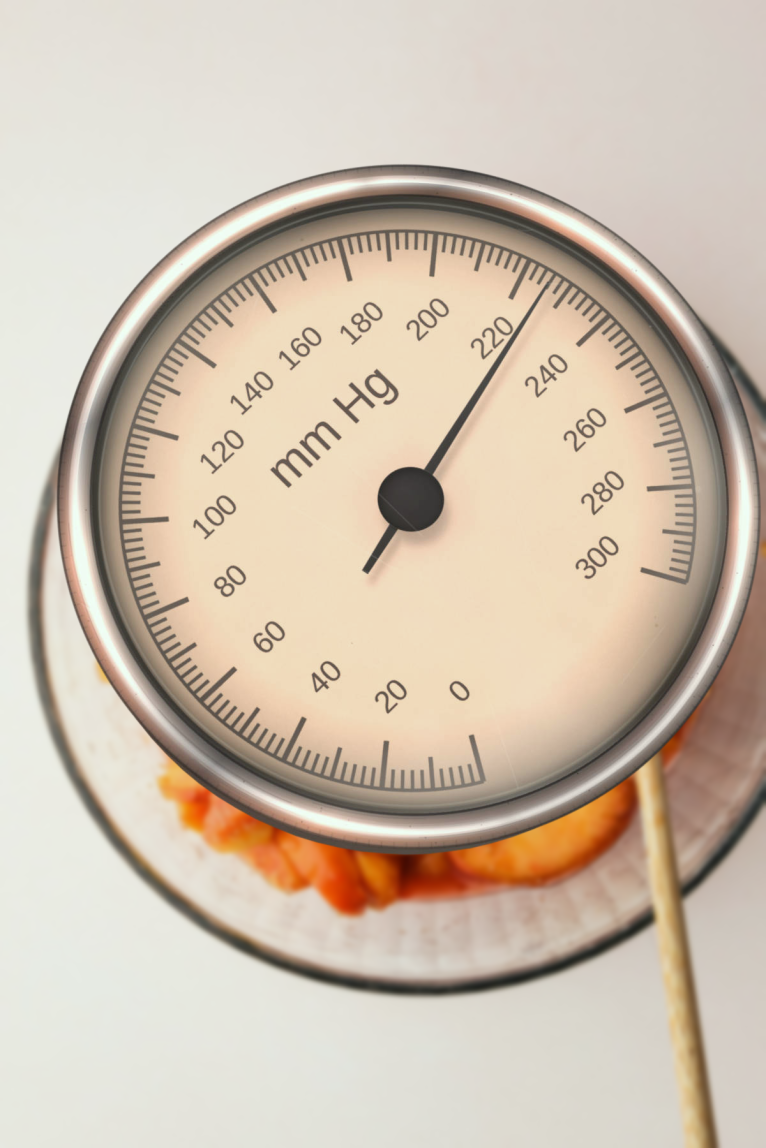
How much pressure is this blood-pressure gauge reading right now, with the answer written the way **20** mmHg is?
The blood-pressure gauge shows **226** mmHg
